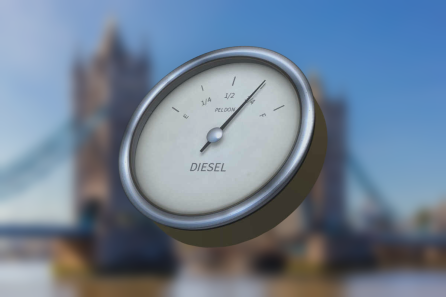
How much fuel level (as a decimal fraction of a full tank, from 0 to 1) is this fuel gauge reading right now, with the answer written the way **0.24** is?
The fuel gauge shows **0.75**
